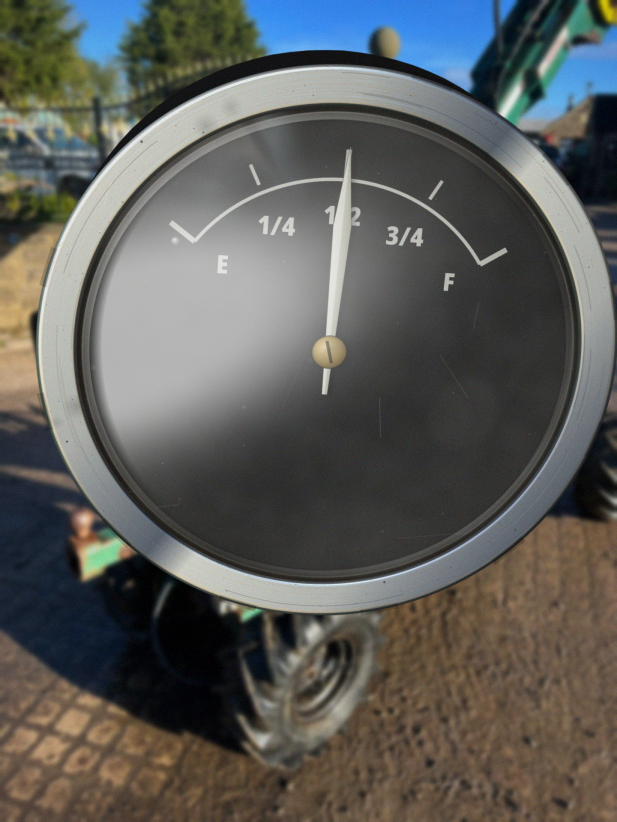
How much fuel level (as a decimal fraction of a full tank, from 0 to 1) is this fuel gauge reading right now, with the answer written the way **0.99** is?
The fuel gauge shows **0.5**
